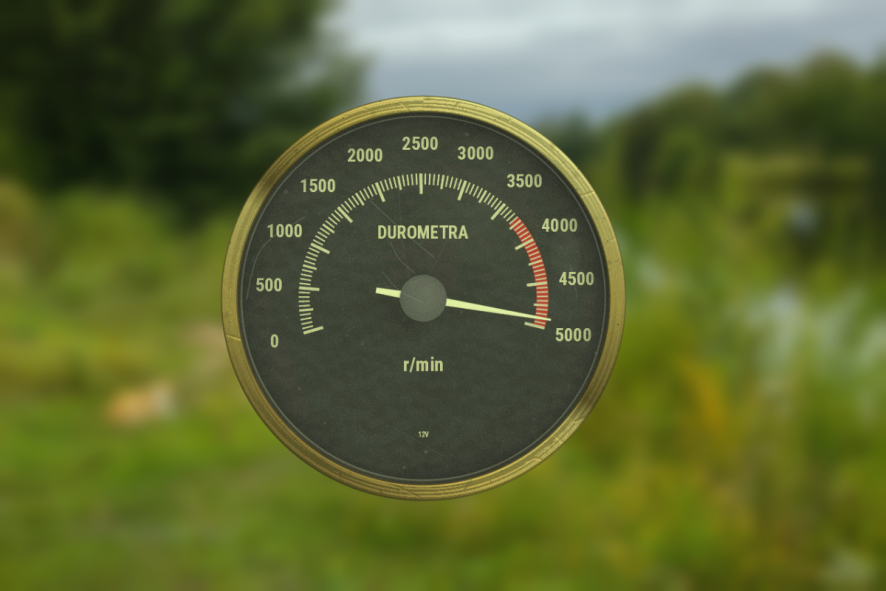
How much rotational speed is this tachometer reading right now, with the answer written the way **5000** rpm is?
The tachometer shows **4900** rpm
